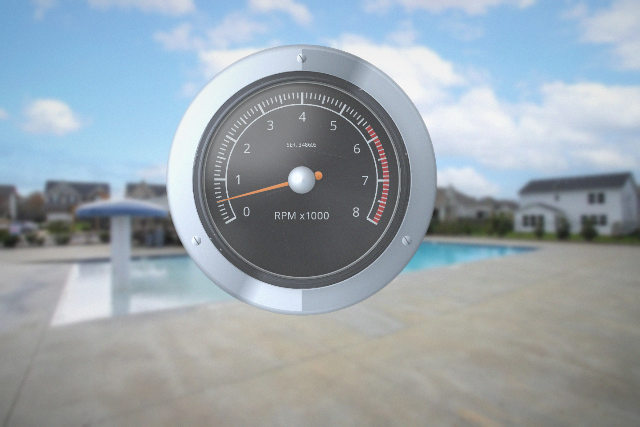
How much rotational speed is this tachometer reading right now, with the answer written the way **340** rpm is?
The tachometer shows **500** rpm
